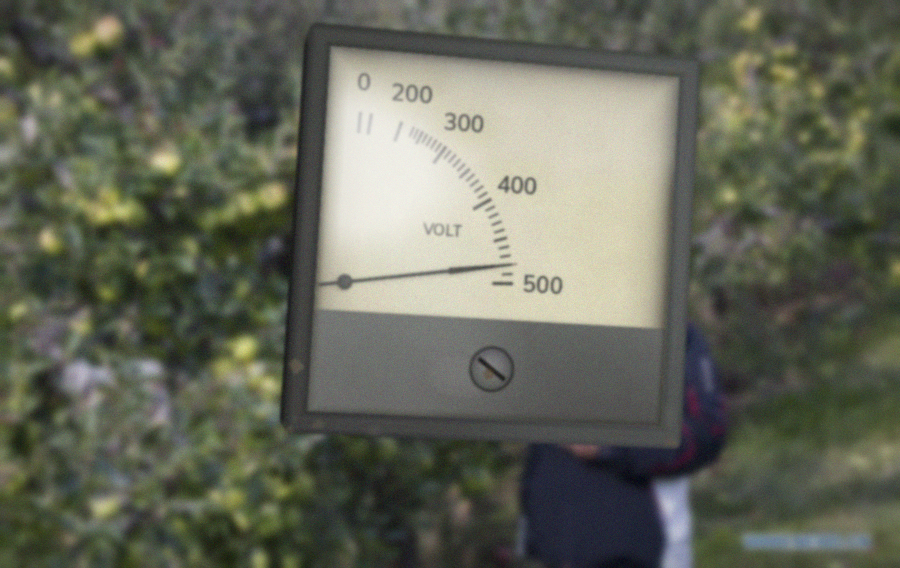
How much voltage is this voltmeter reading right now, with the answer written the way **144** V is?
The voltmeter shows **480** V
